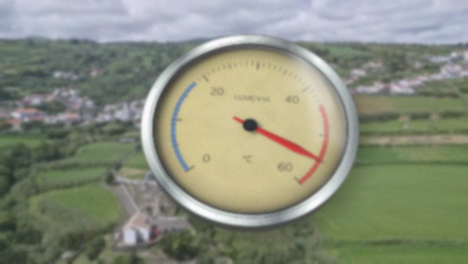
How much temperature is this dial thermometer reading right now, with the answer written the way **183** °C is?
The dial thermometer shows **55** °C
